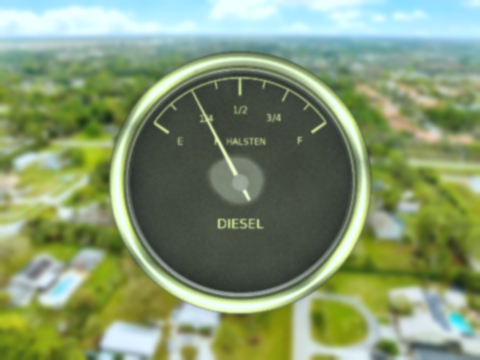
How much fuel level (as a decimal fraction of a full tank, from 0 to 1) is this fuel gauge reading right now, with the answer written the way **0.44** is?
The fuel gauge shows **0.25**
